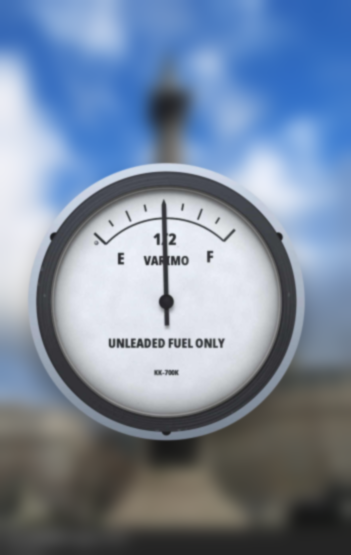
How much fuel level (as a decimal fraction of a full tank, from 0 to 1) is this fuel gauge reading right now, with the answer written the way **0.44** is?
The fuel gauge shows **0.5**
